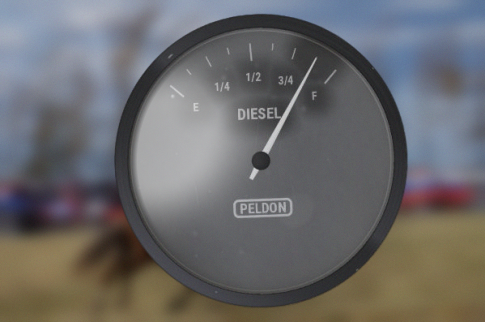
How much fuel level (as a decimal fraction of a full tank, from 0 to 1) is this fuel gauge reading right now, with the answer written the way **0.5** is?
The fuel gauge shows **0.875**
